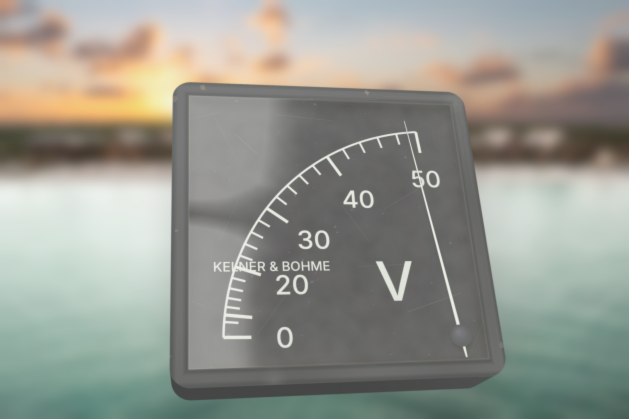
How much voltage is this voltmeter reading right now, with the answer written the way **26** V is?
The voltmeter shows **49** V
